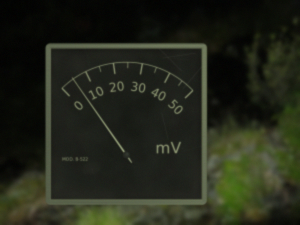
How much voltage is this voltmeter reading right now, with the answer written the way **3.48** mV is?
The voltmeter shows **5** mV
